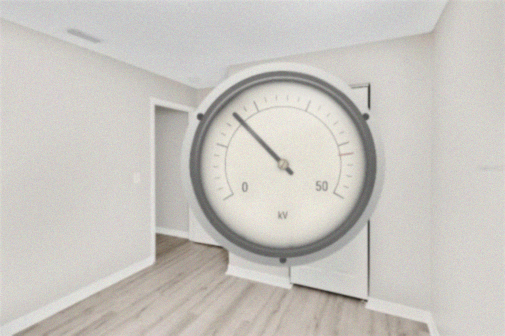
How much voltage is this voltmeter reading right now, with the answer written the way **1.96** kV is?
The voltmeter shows **16** kV
